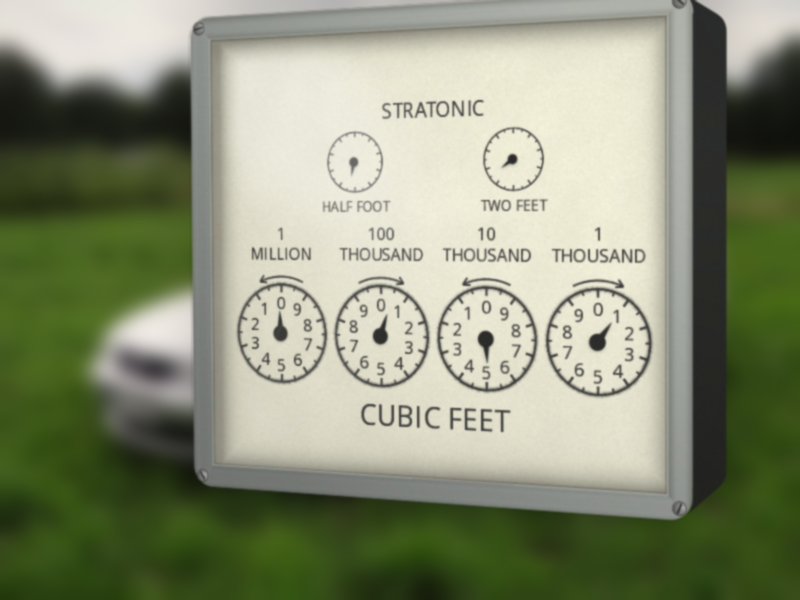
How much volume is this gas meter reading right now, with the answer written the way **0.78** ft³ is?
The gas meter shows **5100** ft³
